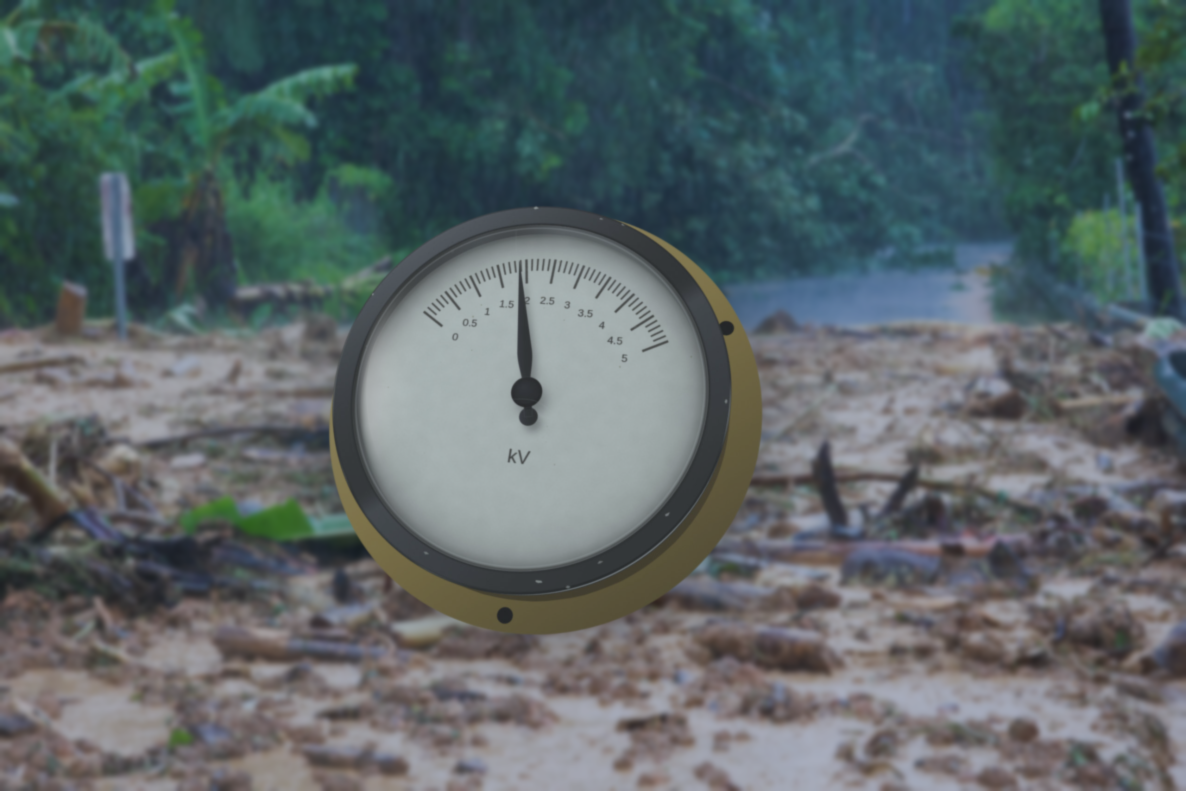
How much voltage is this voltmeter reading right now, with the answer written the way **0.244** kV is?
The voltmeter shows **1.9** kV
